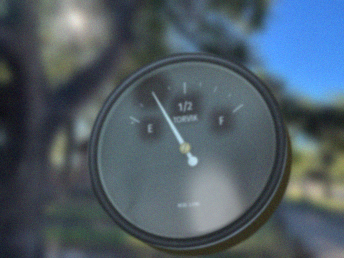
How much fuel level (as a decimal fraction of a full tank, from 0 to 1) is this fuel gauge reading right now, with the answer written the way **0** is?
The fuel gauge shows **0.25**
